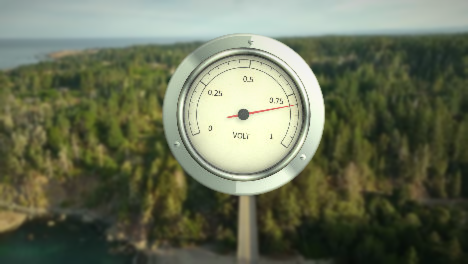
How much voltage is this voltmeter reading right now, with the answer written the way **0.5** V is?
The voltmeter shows **0.8** V
